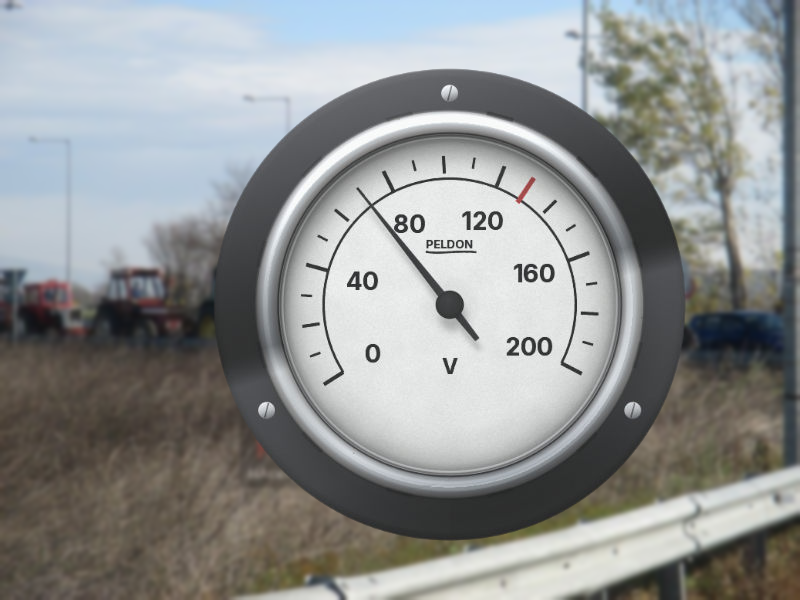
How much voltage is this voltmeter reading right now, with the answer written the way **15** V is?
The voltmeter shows **70** V
